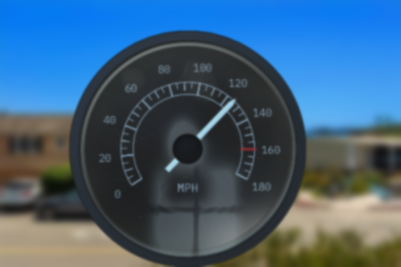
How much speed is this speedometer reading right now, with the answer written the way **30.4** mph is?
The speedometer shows **125** mph
